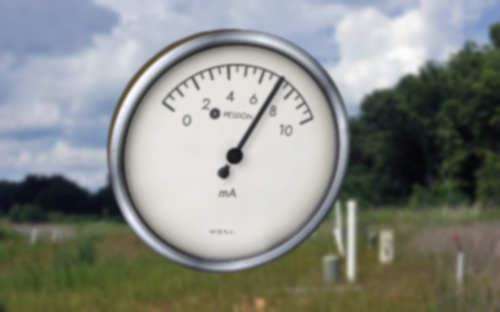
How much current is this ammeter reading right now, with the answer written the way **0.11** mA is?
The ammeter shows **7** mA
